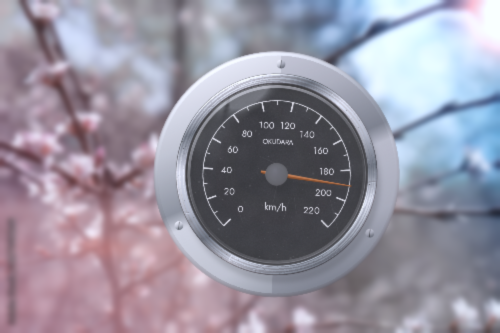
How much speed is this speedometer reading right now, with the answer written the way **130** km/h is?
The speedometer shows **190** km/h
